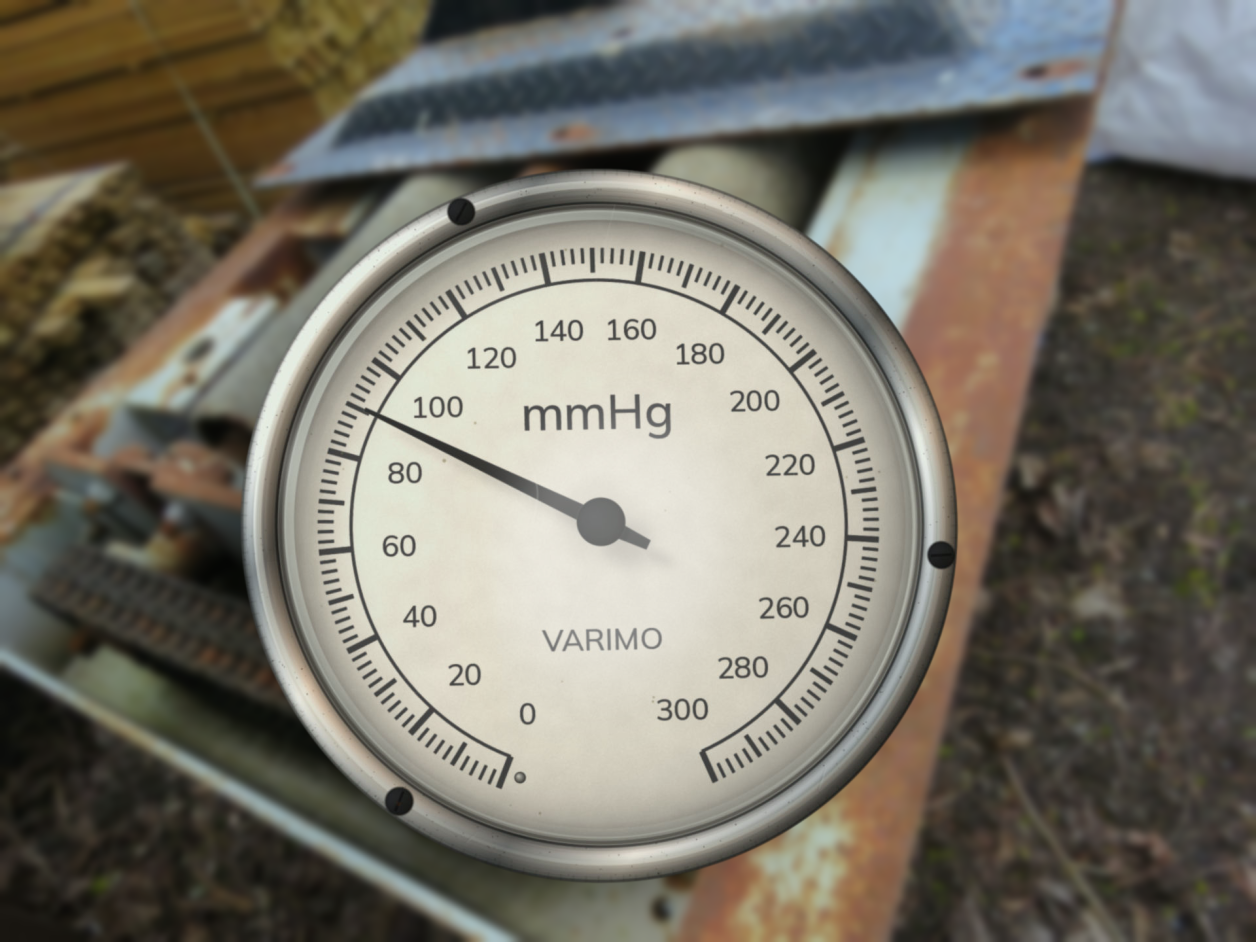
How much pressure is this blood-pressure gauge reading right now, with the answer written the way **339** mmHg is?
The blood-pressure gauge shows **90** mmHg
